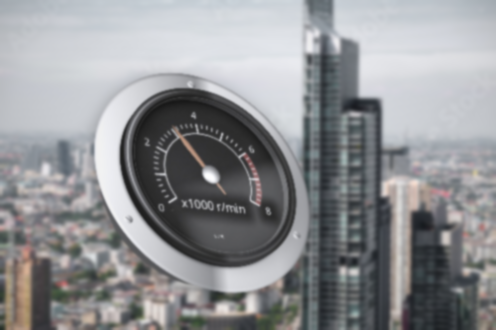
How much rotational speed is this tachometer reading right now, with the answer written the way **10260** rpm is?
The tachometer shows **3000** rpm
